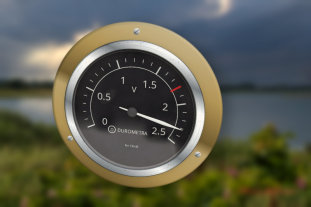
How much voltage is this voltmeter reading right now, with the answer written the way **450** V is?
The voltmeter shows **2.3** V
